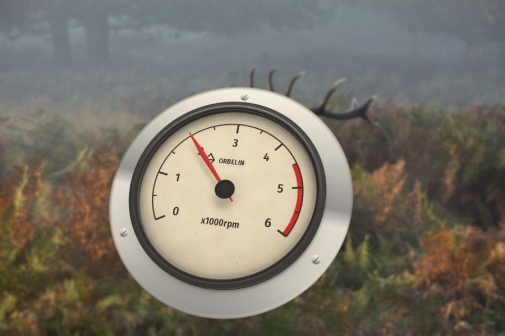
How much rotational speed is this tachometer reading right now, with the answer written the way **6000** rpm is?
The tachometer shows **2000** rpm
